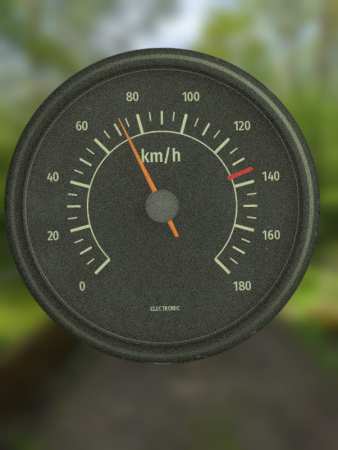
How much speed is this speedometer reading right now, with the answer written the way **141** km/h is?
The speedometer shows **72.5** km/h
